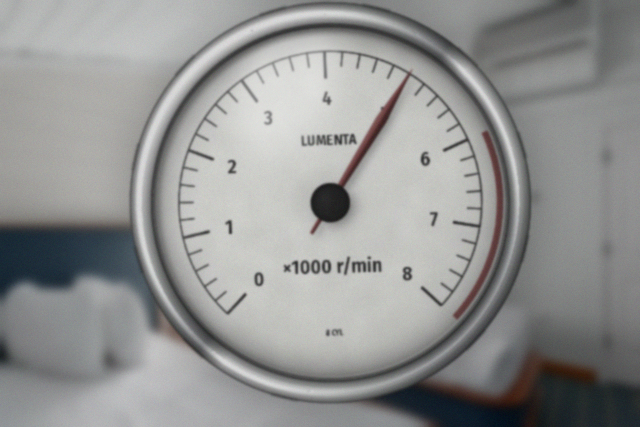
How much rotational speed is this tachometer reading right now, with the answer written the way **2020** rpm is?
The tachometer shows **5000** rpm
